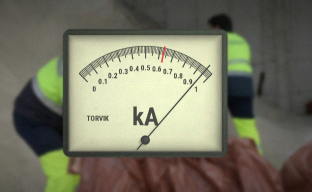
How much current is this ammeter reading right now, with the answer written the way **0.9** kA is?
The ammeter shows **0.95** kA
